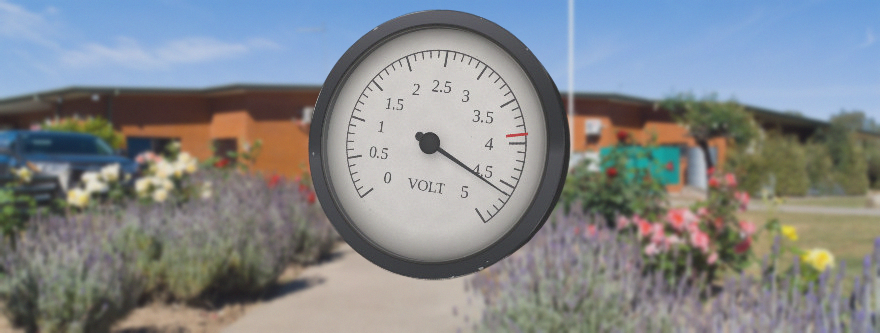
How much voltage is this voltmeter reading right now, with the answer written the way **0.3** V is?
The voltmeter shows **4.6** V
